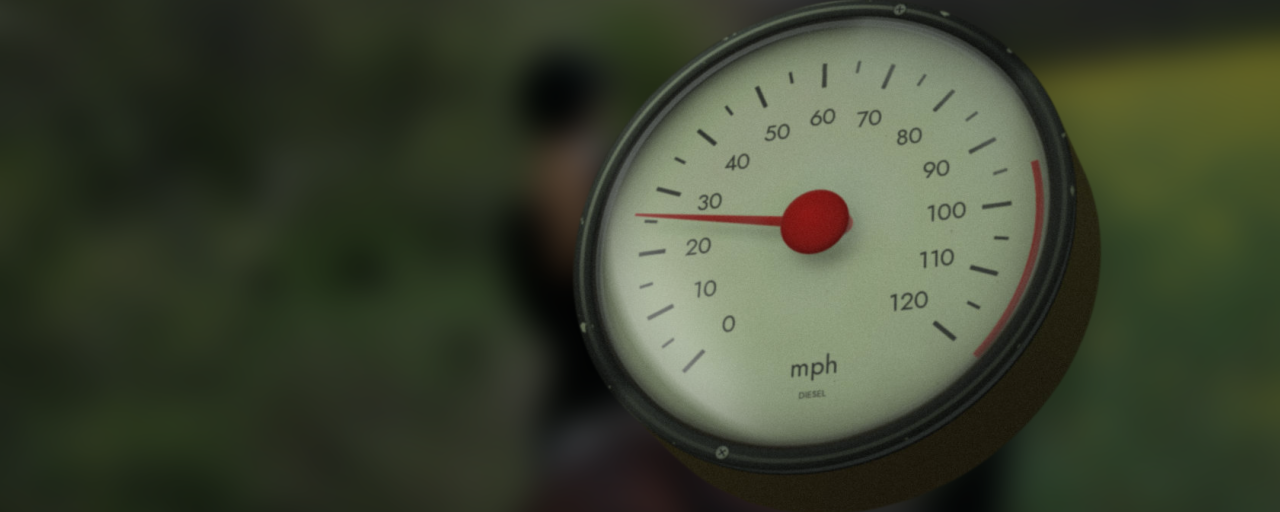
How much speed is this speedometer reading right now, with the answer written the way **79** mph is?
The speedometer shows **25** mph
